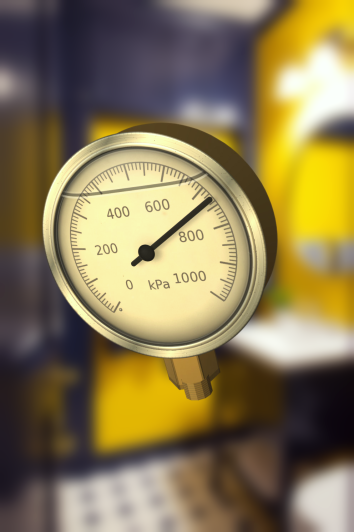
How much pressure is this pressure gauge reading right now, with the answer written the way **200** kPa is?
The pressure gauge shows **730** kPa
